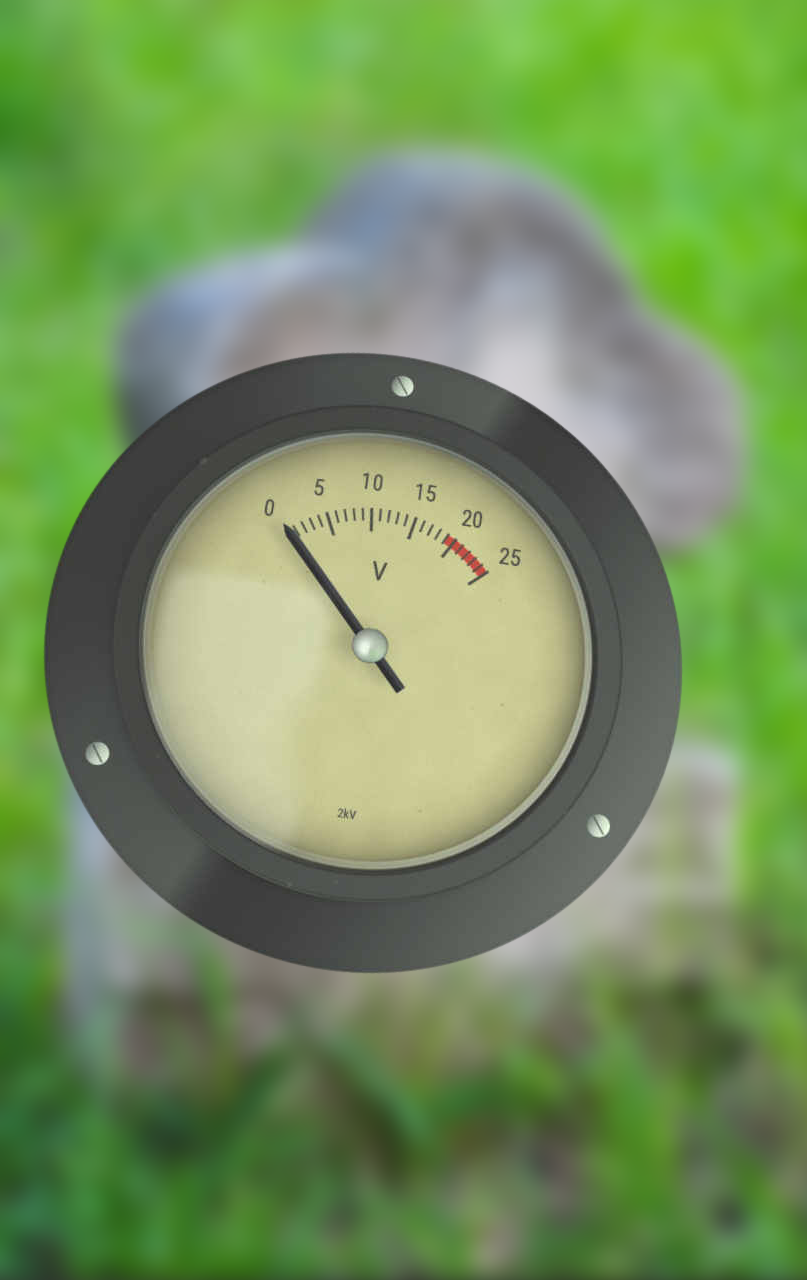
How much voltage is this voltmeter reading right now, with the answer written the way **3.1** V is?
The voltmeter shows **0** V
